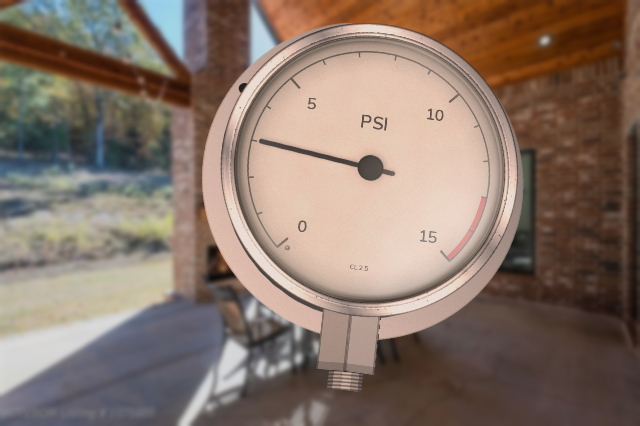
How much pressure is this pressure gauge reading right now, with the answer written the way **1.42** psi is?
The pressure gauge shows **3** psi
